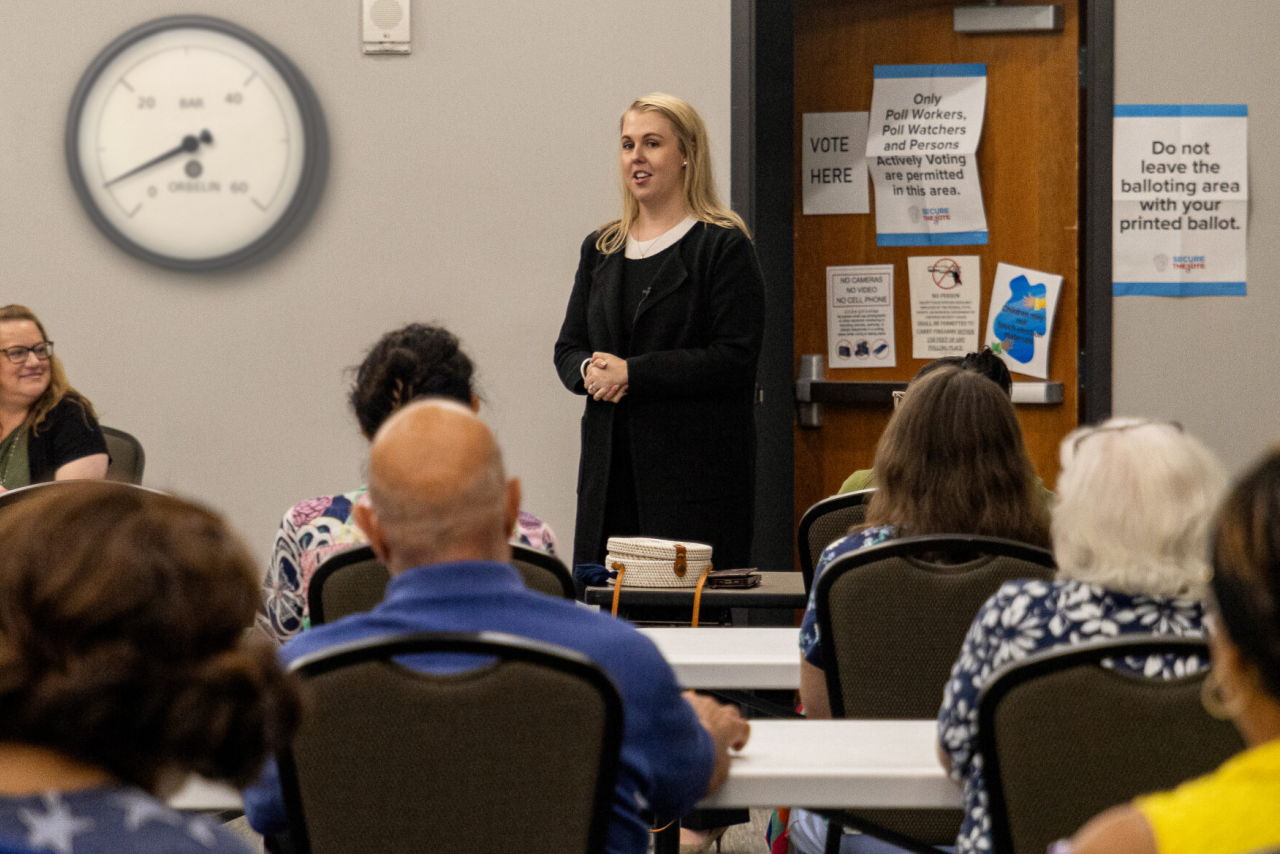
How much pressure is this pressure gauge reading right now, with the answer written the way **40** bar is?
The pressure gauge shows **5** bar
